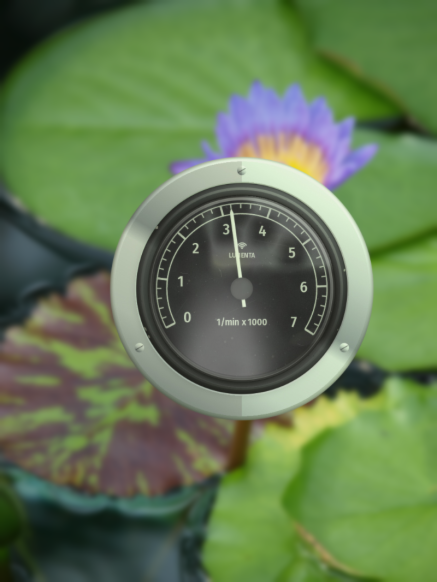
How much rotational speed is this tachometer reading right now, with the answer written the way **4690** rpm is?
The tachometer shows **3200** rpm
